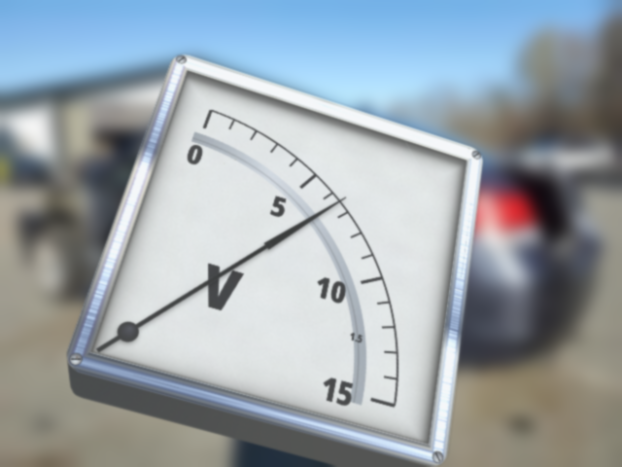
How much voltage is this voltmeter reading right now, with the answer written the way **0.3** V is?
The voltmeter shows **6.5** V
